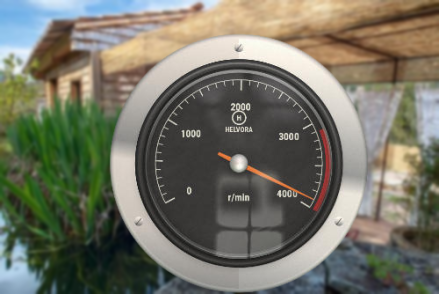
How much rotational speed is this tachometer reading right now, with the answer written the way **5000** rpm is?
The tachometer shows **3900** rpm
